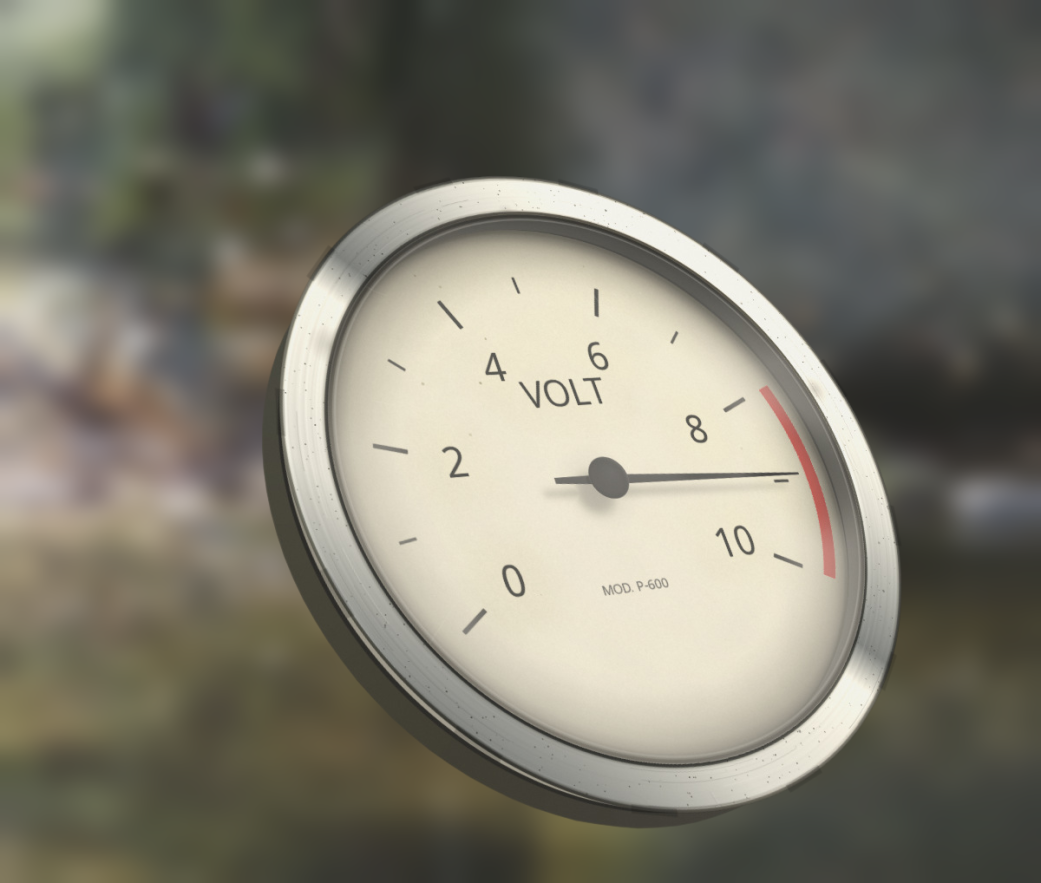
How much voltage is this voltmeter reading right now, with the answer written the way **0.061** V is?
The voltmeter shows **9** V
